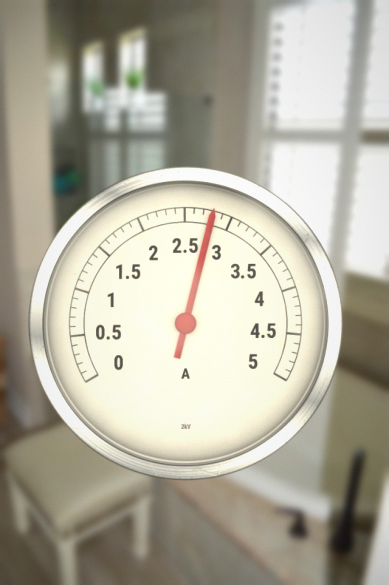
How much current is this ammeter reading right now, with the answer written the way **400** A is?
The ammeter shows **2.8** A
